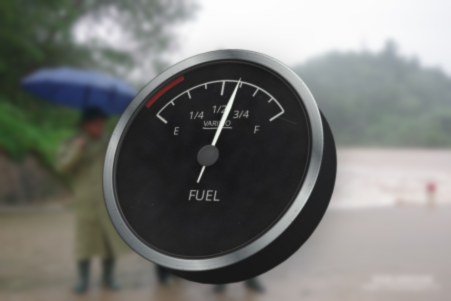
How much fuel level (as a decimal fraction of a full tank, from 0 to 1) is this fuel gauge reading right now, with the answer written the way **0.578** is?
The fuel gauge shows **0.625**
